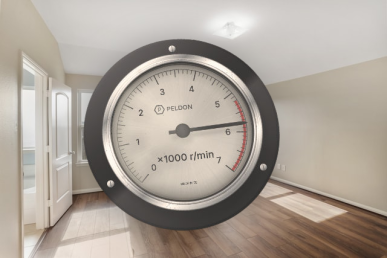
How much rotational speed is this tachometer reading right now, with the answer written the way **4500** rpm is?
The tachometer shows **5800** rpm
